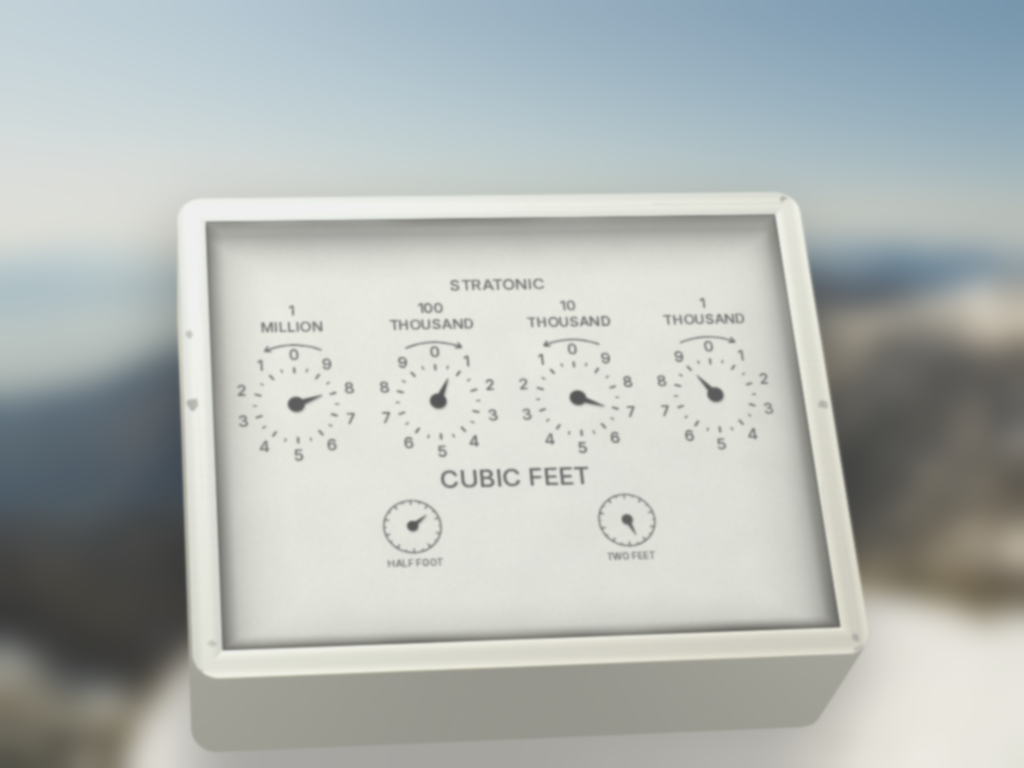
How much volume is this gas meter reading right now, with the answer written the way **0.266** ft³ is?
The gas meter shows **806900** ft³
